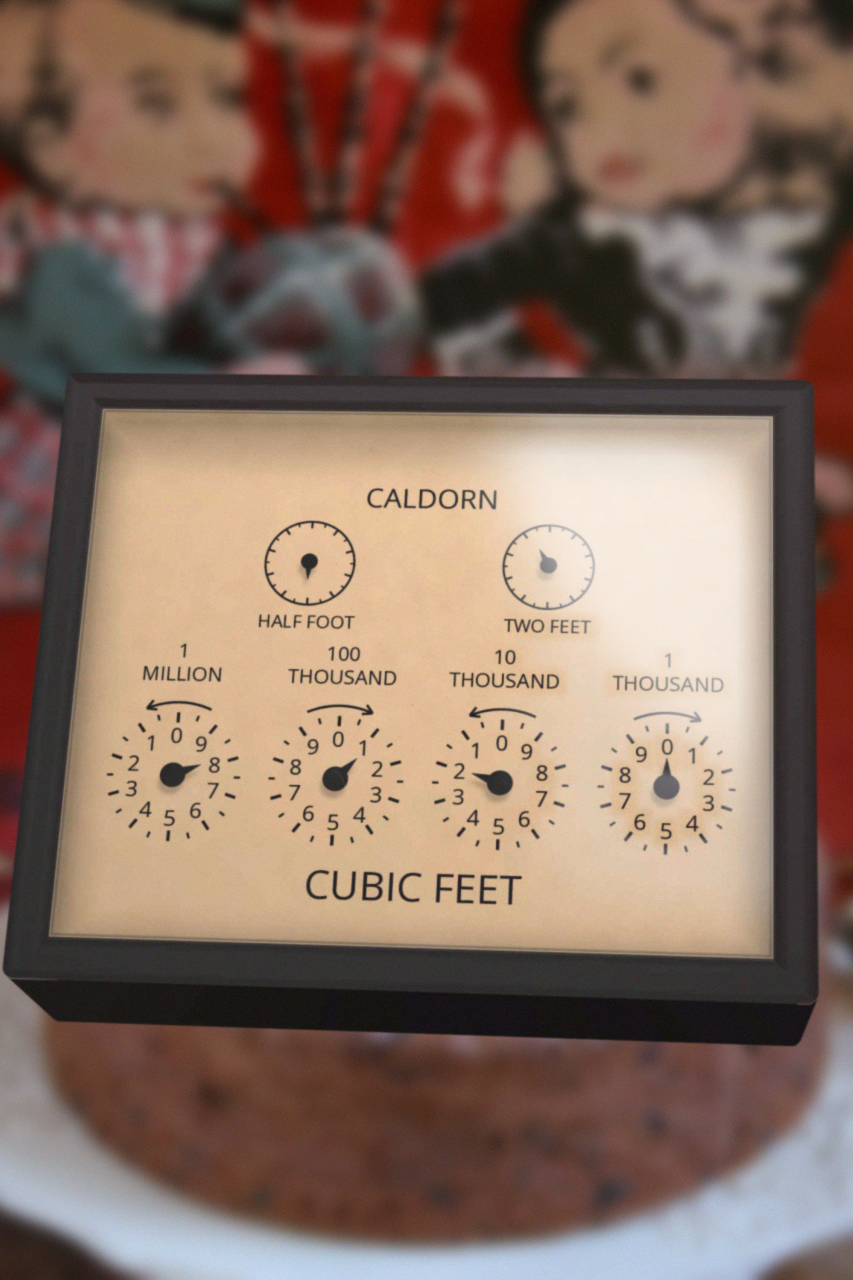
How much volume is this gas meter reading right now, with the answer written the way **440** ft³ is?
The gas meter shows **812000** ft³
